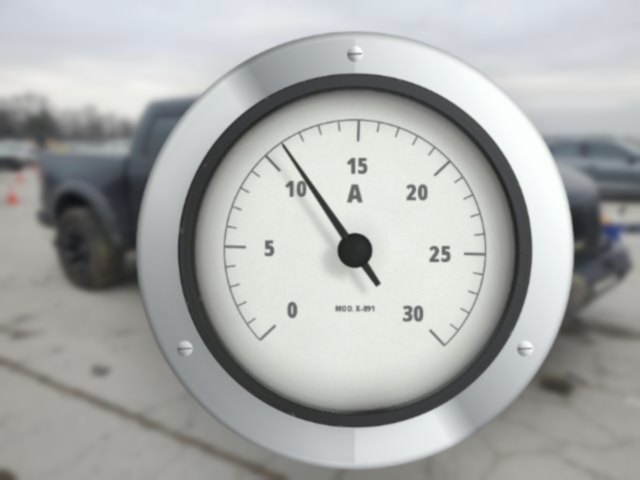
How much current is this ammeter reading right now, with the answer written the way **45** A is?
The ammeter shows **11** A
